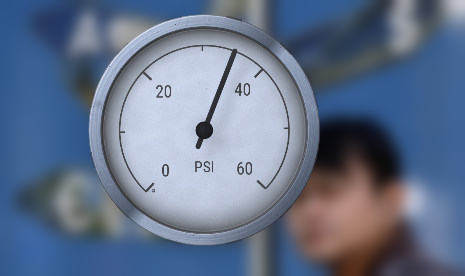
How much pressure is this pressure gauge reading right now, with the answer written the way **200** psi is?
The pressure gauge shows **35** psi
